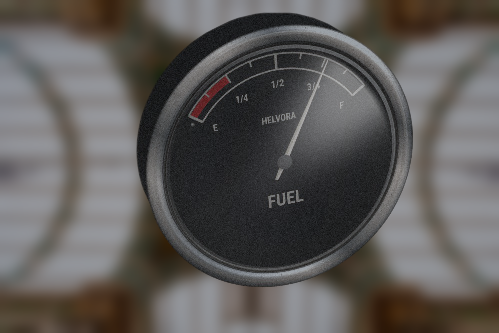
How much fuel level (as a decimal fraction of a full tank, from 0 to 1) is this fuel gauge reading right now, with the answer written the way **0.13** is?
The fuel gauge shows **0.75**
